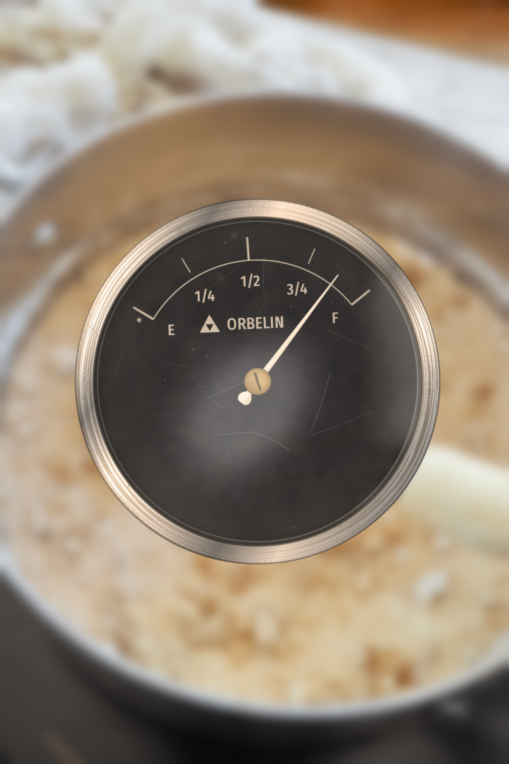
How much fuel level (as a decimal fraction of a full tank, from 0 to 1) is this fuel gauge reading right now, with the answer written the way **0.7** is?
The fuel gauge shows **0.875**
